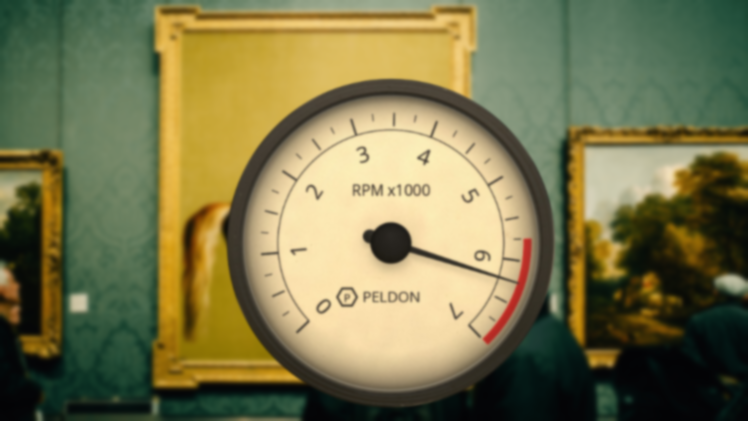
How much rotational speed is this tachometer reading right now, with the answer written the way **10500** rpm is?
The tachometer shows **6250** rpm
